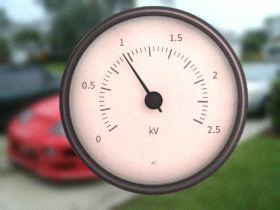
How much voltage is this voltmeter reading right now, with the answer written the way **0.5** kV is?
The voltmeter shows **0.95** kV
